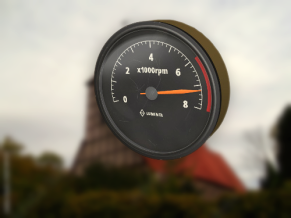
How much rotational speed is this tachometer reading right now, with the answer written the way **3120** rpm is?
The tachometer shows **7200** rpm
